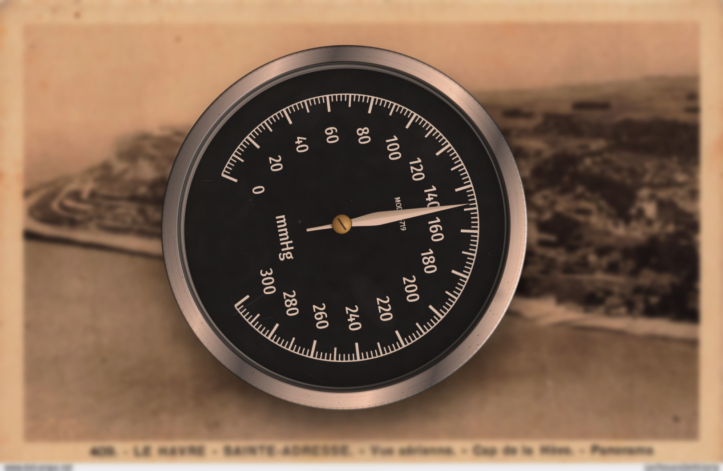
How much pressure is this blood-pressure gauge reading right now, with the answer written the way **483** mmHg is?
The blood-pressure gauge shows **148** mmHg
